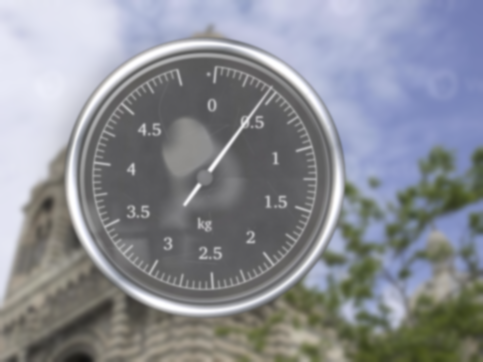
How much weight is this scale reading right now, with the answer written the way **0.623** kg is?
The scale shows **0.45** kg
